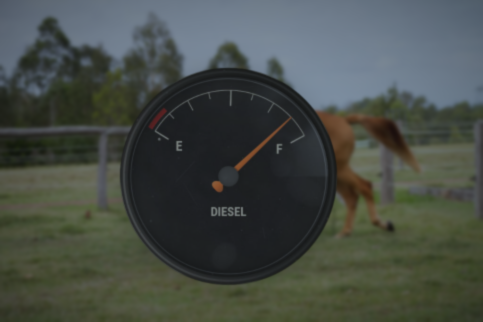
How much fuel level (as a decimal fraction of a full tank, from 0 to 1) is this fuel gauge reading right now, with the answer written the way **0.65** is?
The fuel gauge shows **0.875**
